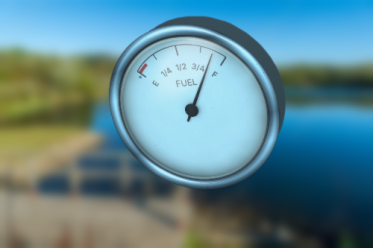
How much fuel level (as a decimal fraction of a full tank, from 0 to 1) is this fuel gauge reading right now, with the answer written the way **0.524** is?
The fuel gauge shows **0.875**
